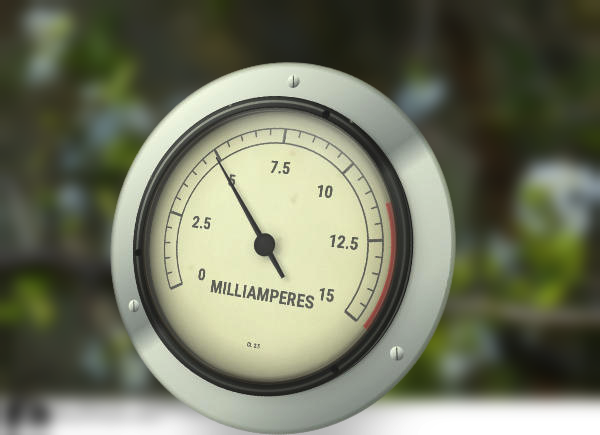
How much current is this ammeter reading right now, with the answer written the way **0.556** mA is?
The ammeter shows **5** mA
